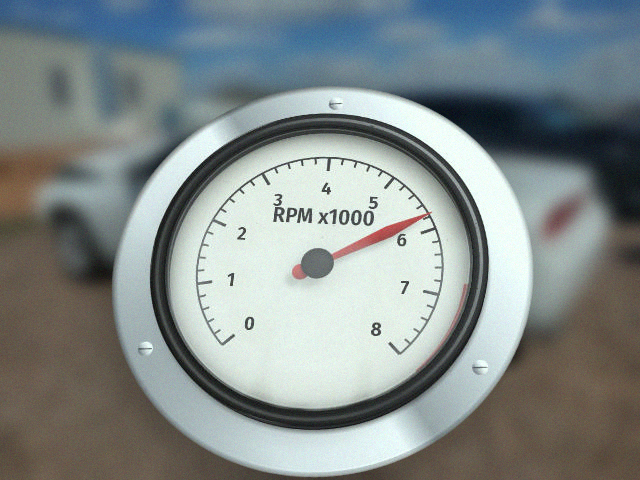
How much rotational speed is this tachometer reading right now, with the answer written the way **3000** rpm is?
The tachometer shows **5800** rpm
